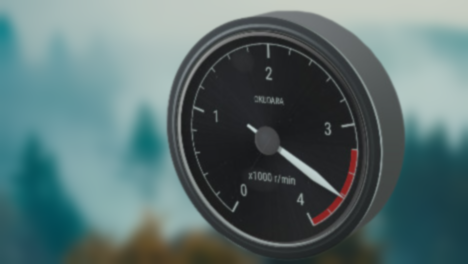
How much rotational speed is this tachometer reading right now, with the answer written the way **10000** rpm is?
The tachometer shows **3600** rpm
